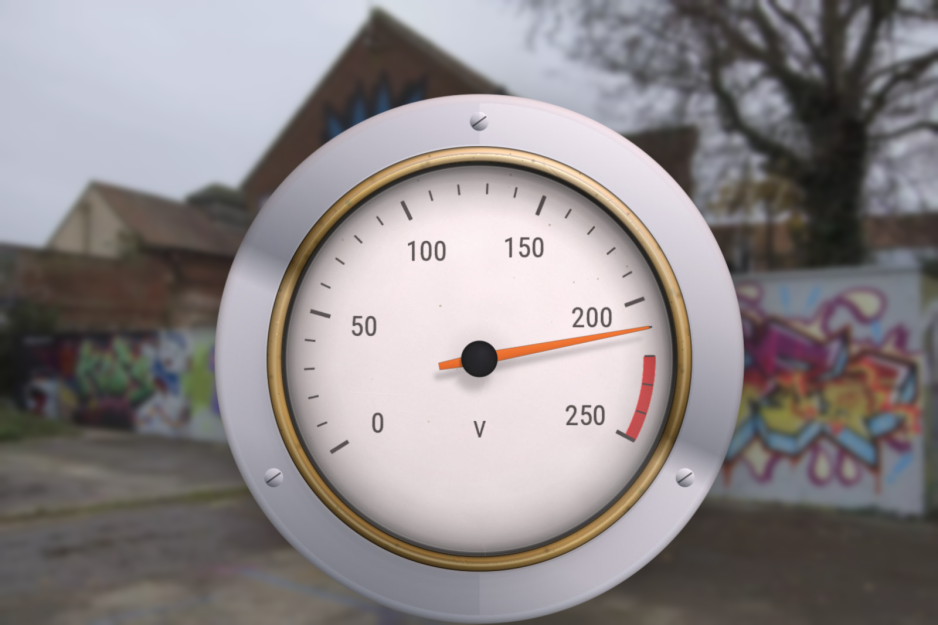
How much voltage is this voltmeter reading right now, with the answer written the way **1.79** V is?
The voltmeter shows **210** V
